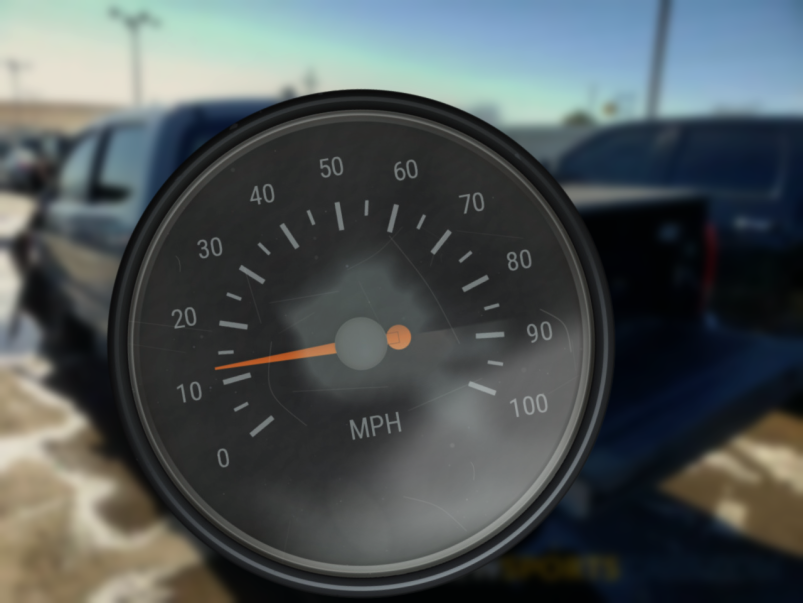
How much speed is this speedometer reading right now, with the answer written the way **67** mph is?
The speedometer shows **12.5** mph
